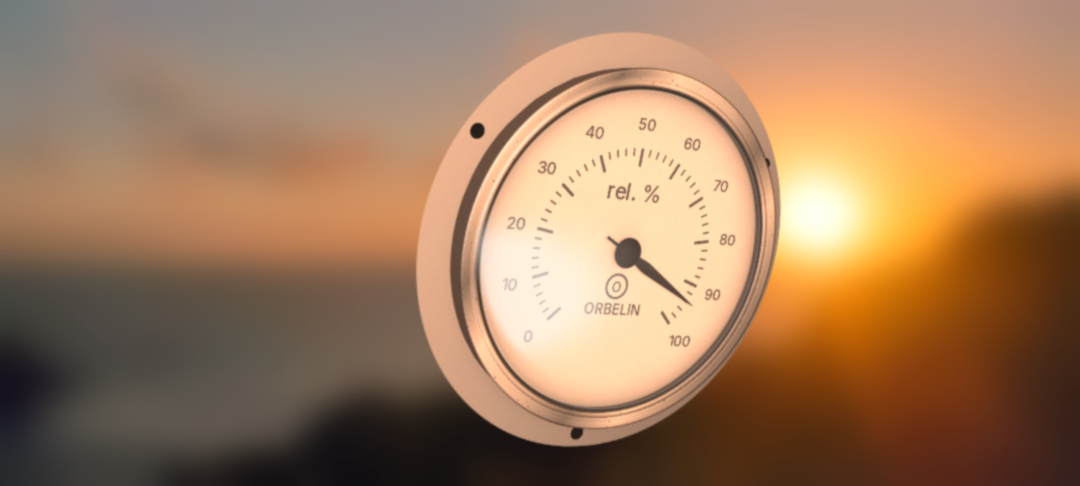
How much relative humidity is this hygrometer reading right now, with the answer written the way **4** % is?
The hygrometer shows **94** %
